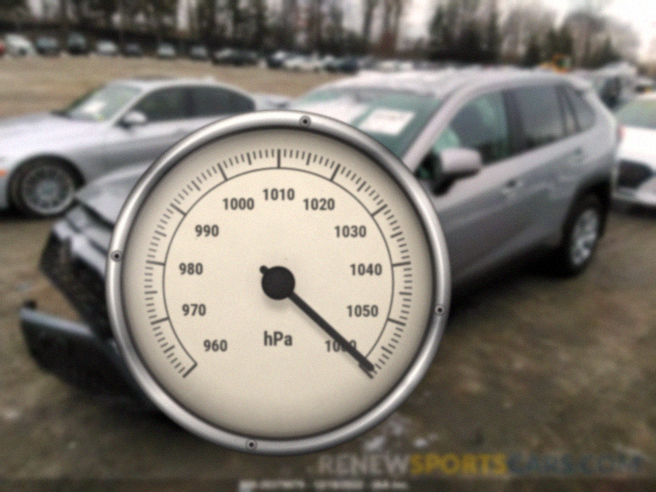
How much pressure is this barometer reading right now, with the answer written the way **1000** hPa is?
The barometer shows **1059** hPa
